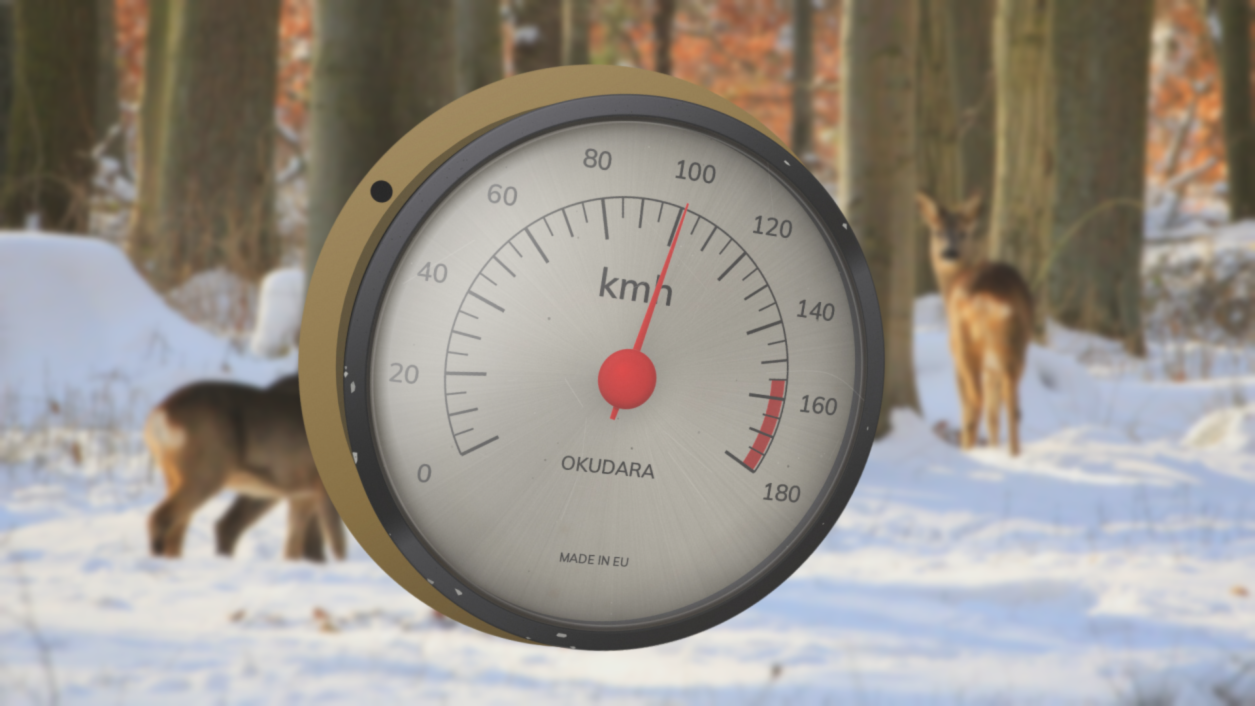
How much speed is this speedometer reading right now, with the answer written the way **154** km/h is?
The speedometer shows **100** km/h
